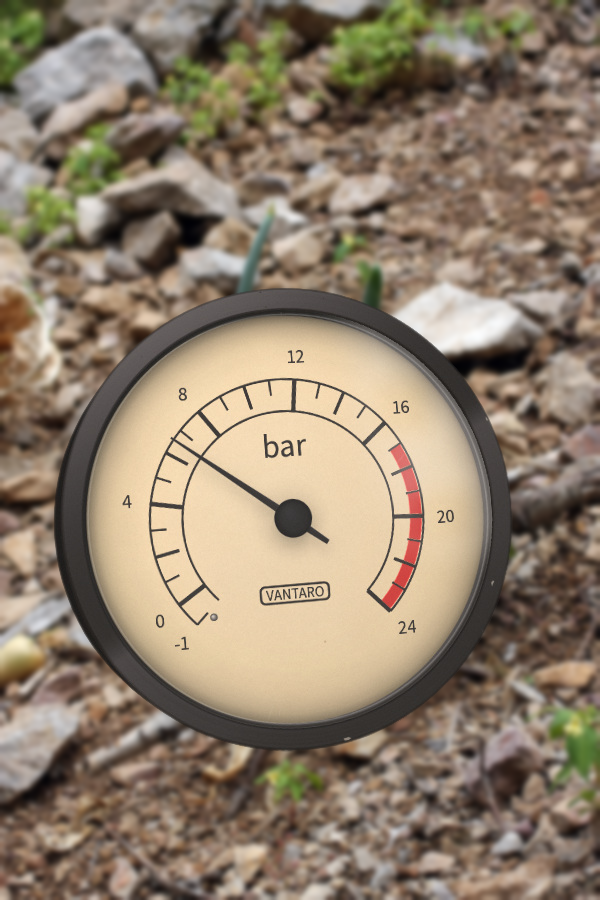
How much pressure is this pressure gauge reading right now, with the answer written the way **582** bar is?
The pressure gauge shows **6.5** bar
